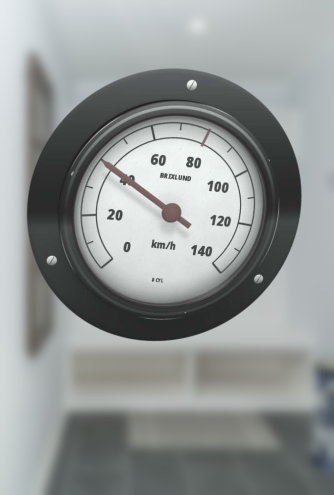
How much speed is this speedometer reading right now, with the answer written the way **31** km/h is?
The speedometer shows **40** km/h
